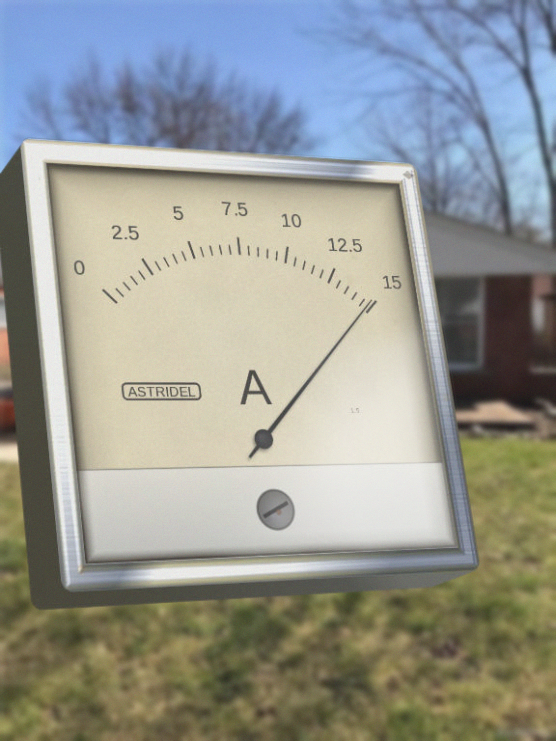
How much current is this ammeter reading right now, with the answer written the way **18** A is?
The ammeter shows **14.75** A
